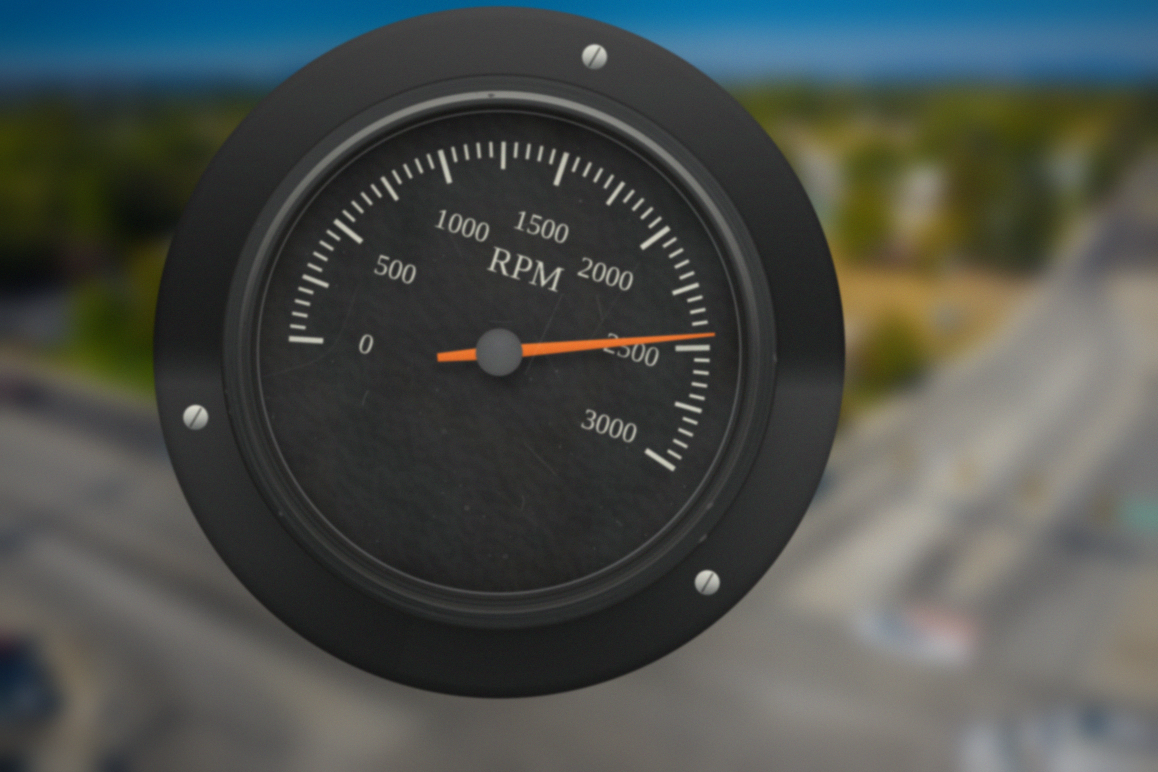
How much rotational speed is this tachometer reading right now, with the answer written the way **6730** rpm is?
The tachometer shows **2450** rpm
